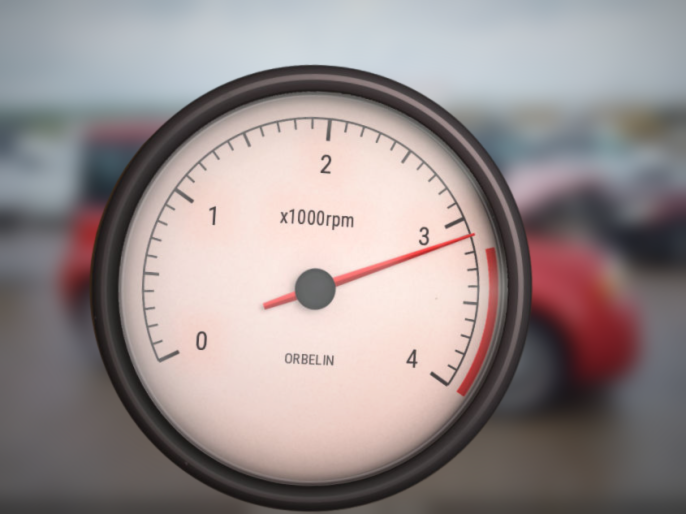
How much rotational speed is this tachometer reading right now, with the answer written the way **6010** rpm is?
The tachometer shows **3100** rpm
